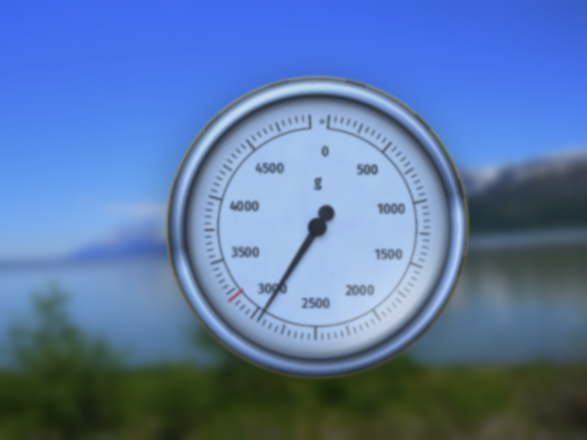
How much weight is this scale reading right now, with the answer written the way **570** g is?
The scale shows **2950** g
